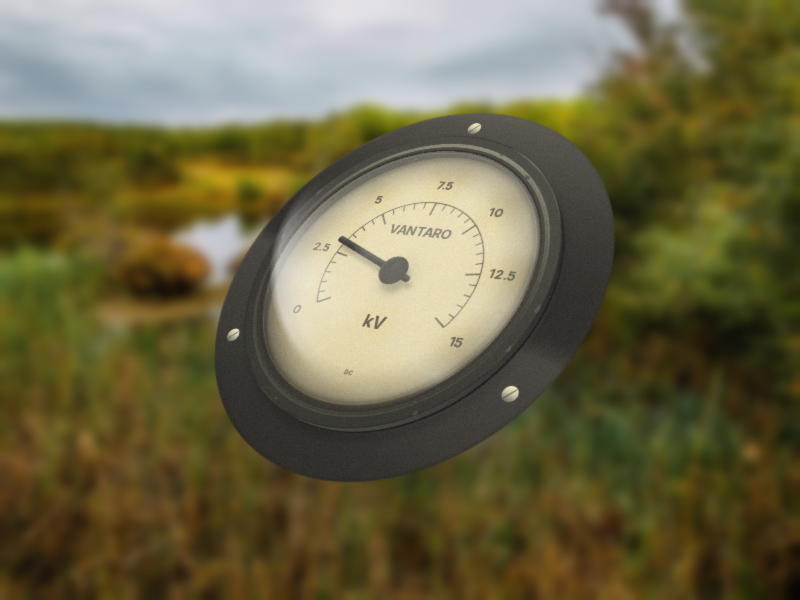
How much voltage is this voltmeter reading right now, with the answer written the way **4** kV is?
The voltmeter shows **3** kV
